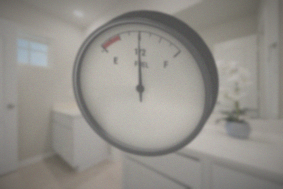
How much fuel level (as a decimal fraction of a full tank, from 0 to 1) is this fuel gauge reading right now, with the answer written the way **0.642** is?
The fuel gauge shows **0.5**
